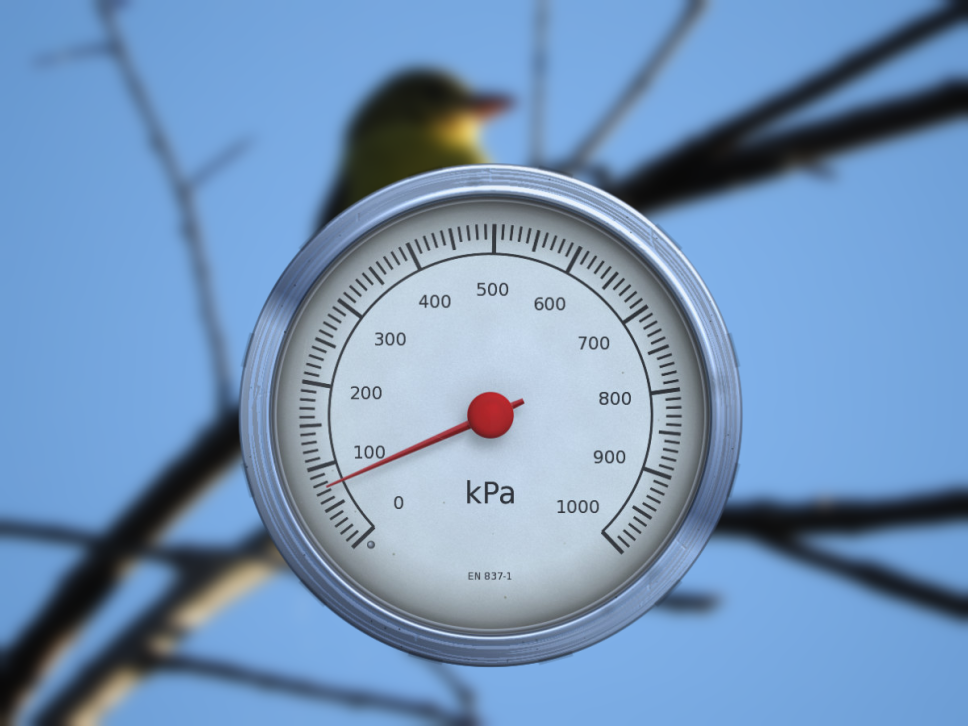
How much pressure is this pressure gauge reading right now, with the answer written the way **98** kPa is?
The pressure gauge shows **75** kPa
